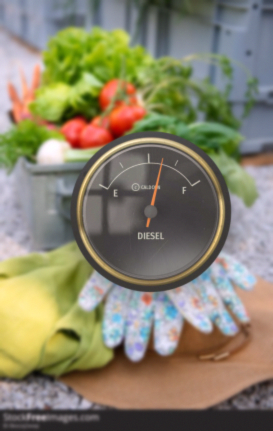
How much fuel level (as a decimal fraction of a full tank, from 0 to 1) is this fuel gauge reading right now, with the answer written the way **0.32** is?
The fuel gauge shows **0.625**
